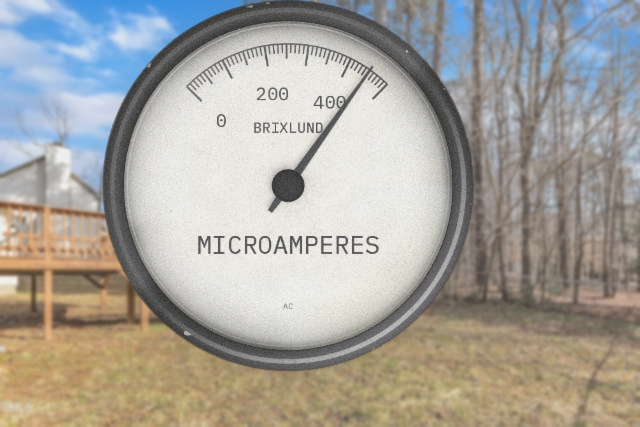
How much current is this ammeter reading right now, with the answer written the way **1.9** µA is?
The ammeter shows **450** µA
